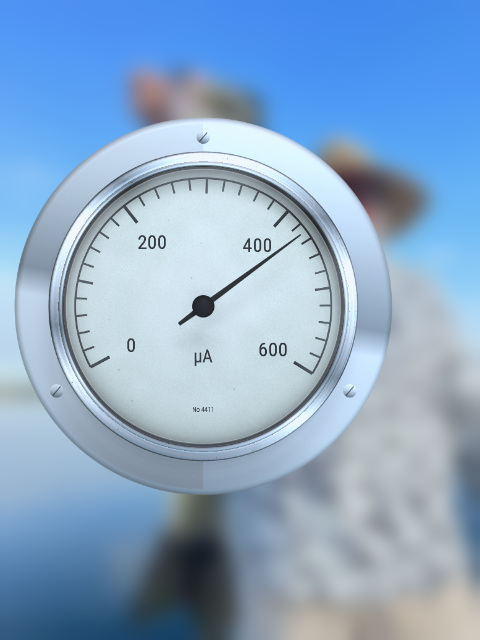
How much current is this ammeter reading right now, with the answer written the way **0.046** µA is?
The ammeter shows **430** µA
